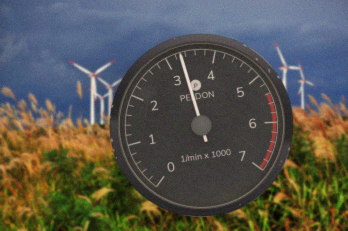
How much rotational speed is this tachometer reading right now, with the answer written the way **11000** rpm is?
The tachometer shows **3300** rpm
